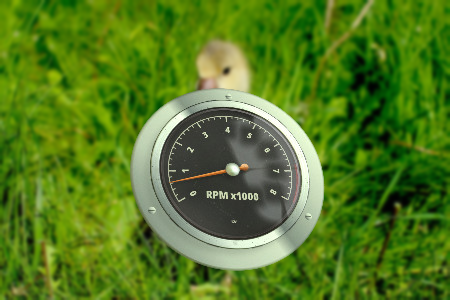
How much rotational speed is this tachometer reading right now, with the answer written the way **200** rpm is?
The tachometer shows **600** rpm
